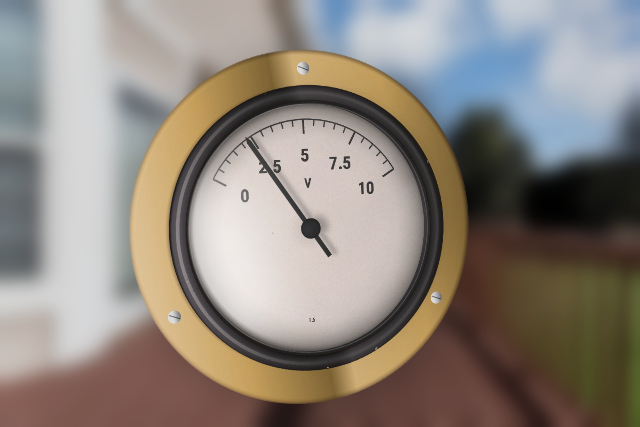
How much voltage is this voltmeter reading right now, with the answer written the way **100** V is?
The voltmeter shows **2.25** V
